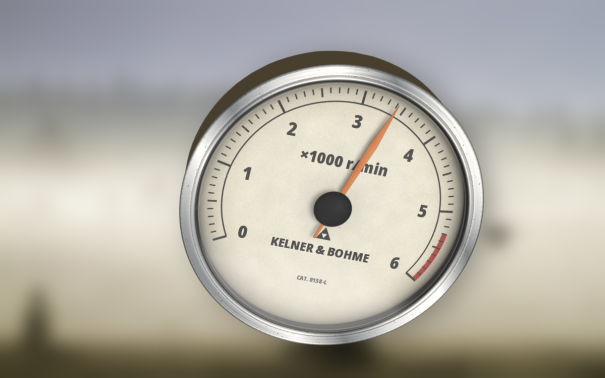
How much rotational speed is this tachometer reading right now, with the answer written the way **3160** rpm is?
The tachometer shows **3400** rpm
